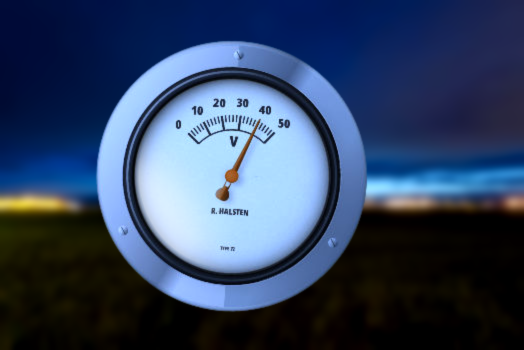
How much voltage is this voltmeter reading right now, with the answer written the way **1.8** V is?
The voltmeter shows **40** V
